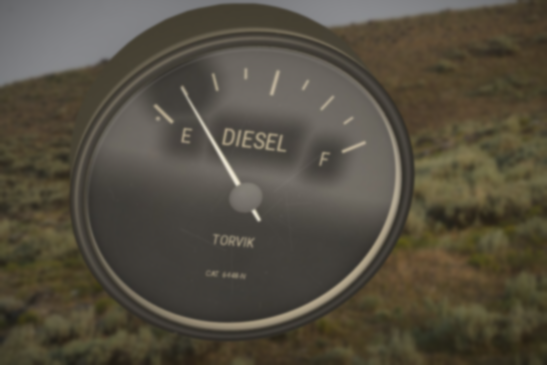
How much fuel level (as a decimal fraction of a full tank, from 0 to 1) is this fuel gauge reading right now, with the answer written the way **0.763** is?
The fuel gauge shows **0.125**
